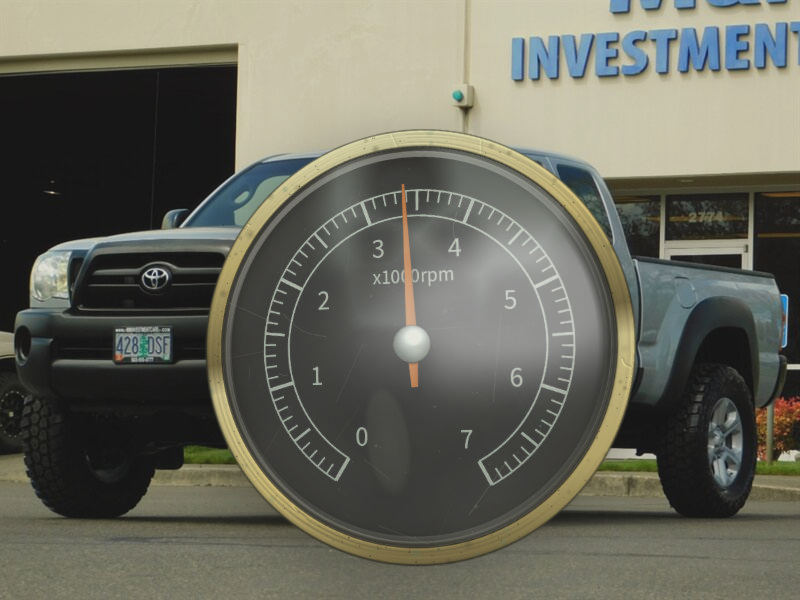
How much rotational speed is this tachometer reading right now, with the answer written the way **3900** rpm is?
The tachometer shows **3400** rpm
